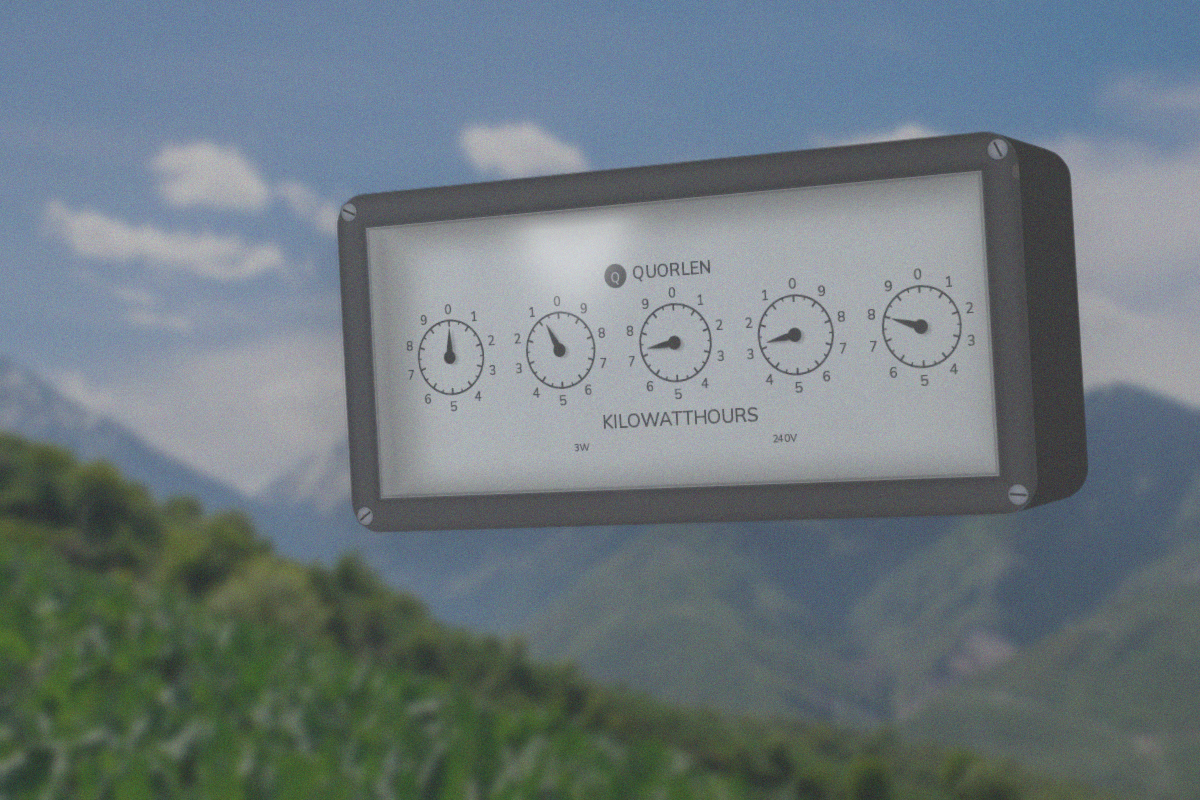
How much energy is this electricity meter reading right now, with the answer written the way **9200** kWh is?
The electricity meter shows **728** kWh
